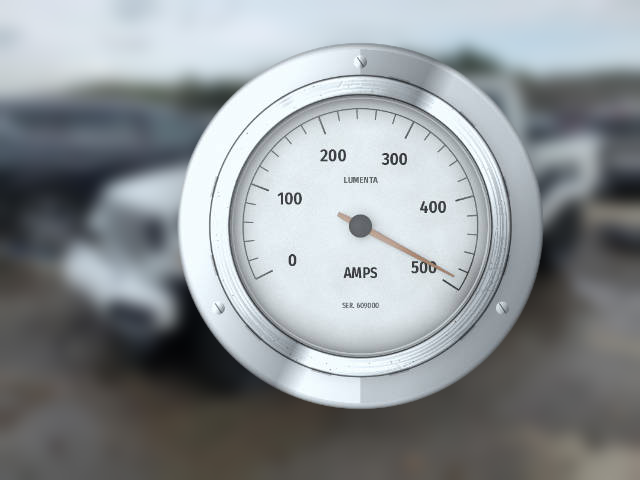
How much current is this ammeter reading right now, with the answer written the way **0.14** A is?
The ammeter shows **490** A
